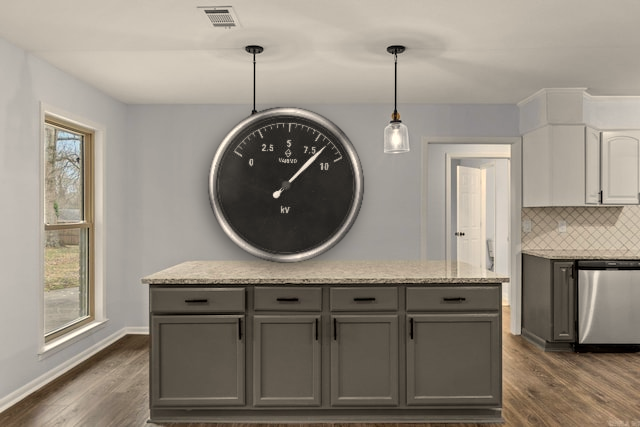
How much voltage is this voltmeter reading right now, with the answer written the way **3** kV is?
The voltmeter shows **8.5** kV
